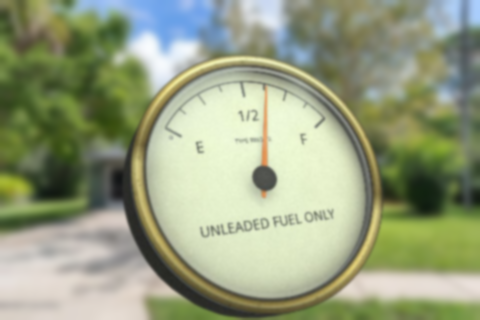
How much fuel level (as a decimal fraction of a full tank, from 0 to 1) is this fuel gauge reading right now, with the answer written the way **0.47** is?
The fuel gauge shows **0.625**
